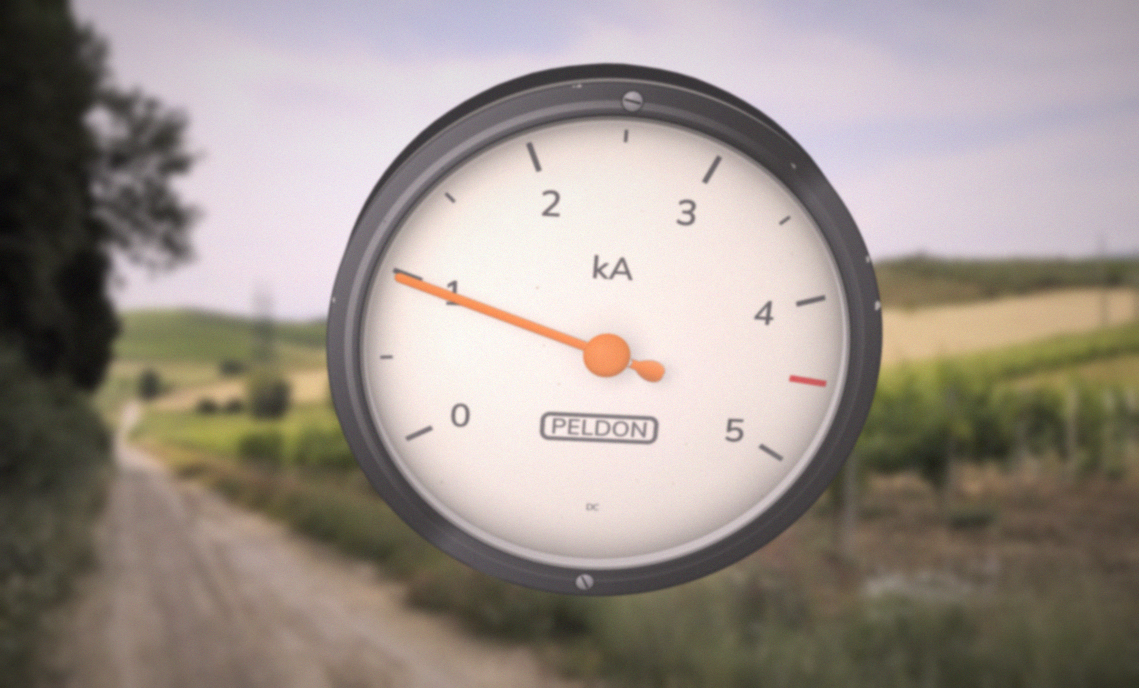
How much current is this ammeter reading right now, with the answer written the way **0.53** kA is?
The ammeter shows **1** kA
